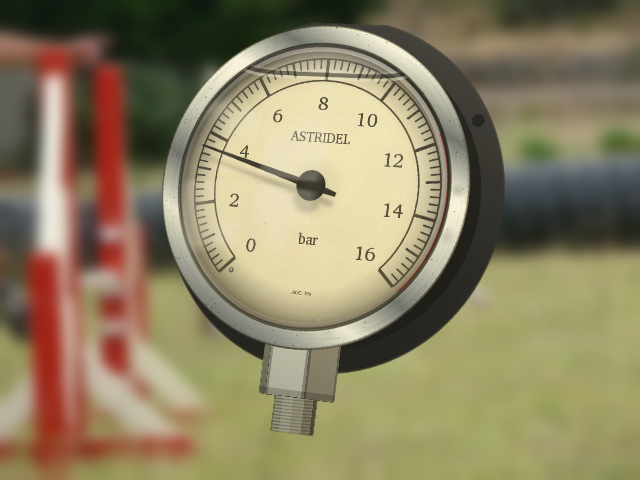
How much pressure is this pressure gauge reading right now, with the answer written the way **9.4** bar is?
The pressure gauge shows **3.6** bar
